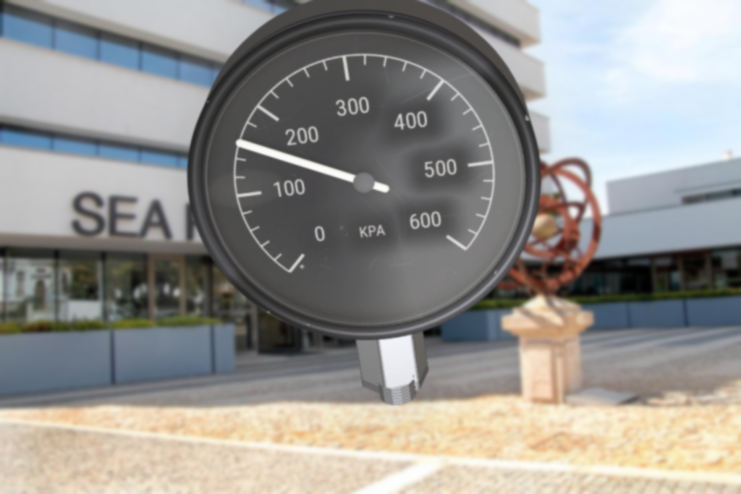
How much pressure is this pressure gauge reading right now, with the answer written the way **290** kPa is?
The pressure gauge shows **160** kPa
